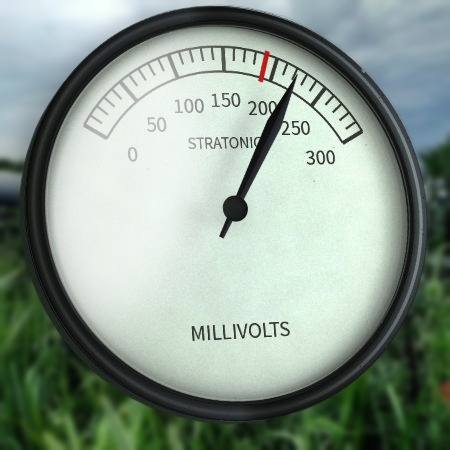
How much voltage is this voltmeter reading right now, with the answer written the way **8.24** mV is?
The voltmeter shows **220** mV
